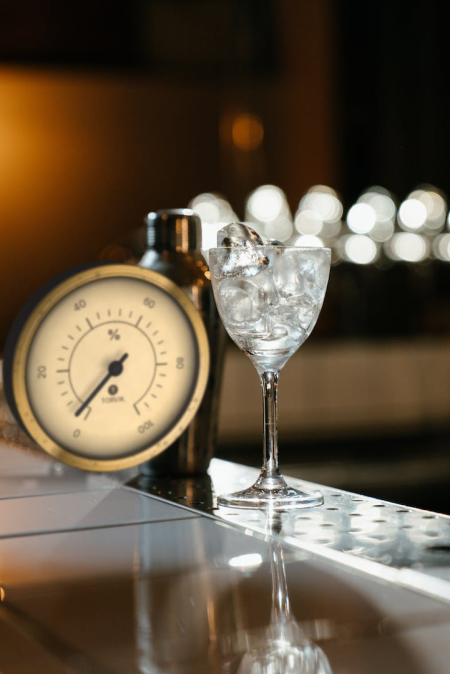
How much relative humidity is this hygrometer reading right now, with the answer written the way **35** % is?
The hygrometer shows **4** %
